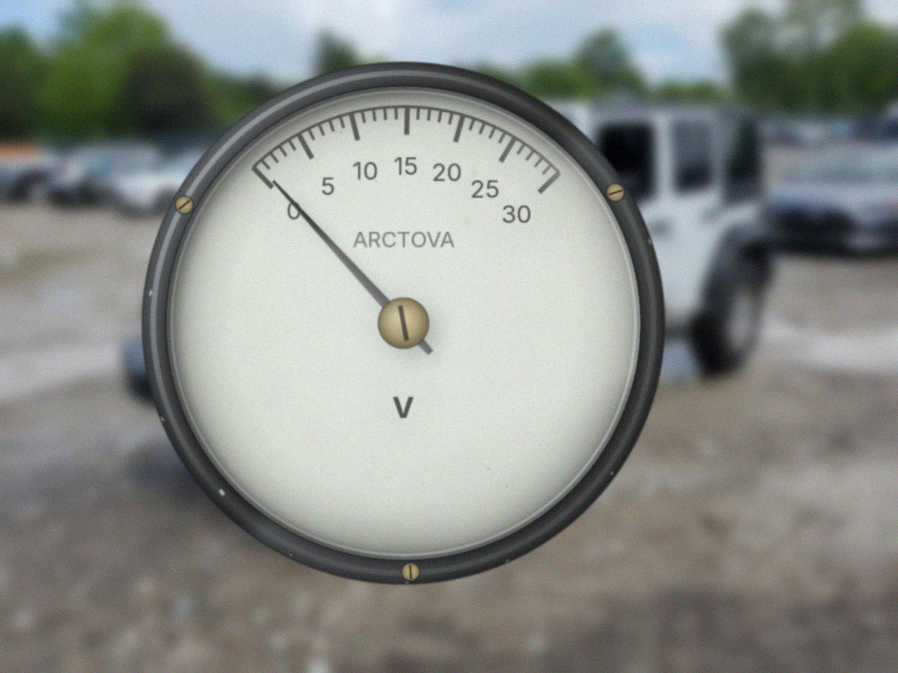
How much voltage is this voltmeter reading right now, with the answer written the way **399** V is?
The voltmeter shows **0.5** V
